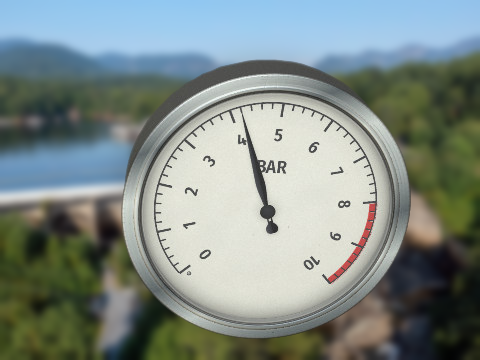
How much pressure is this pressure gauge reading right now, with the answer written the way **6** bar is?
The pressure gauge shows **4.2** bar
